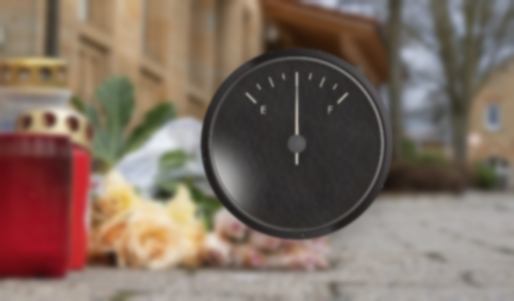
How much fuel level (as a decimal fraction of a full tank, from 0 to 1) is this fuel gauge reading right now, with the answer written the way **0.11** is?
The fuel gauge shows **0.5**
